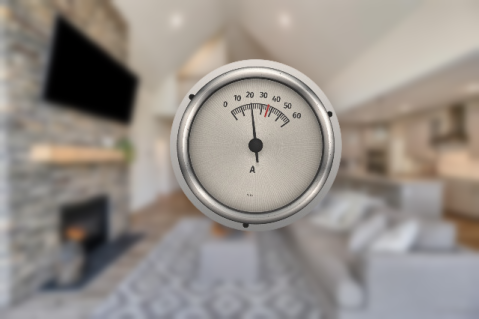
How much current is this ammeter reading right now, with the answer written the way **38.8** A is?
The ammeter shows **20** A
